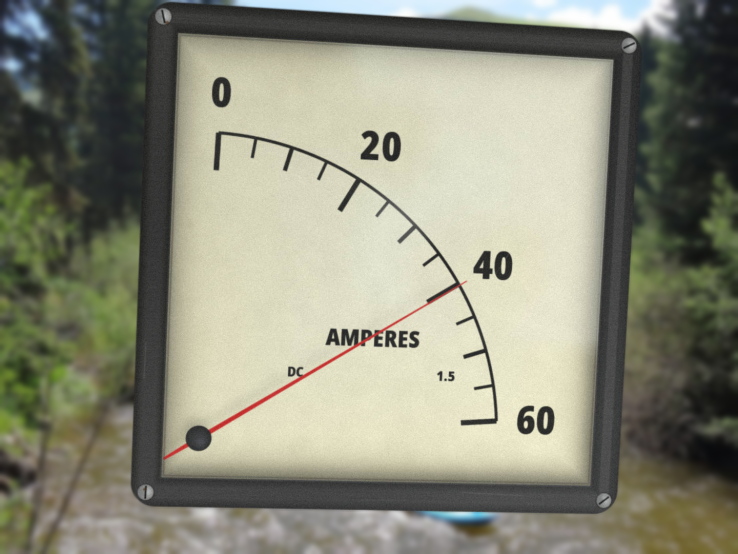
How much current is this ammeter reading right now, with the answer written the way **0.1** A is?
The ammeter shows **40** A
